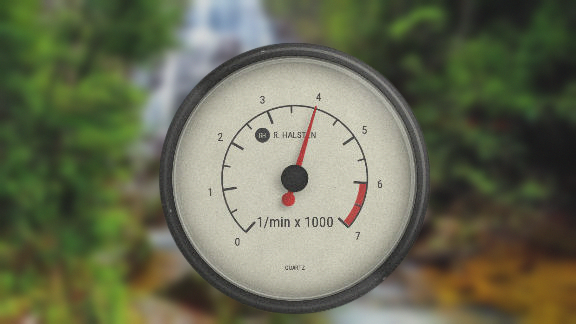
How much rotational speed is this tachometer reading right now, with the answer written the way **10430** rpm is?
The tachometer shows **4000** rpm
